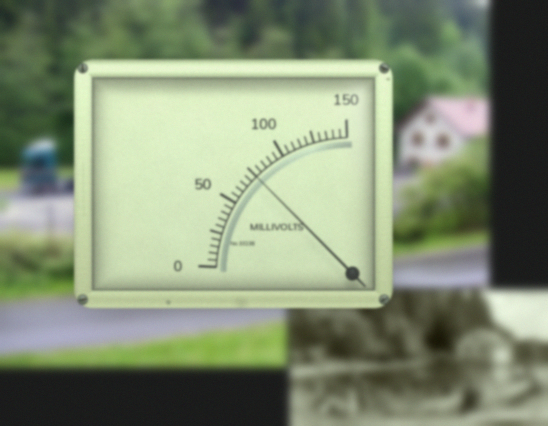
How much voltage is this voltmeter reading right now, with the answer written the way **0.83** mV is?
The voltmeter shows **75** mV
